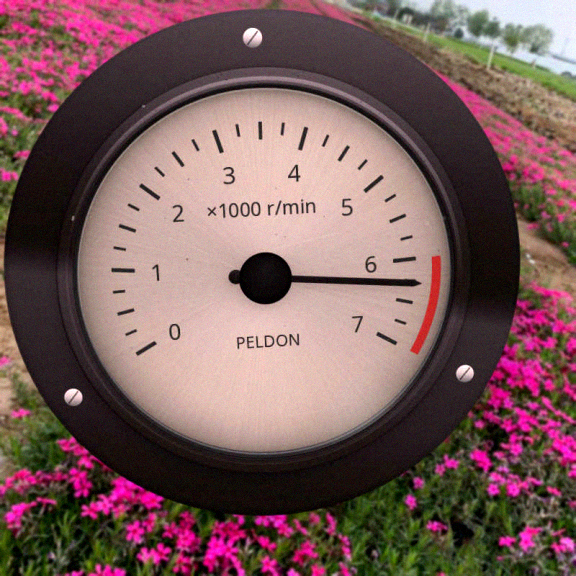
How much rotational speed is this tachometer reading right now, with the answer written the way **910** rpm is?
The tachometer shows **6250** rpm
